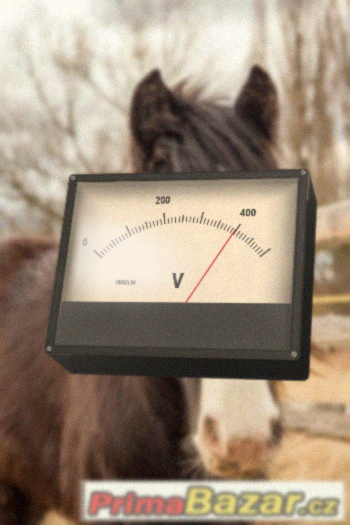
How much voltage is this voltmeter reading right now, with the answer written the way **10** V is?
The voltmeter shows **400** V
